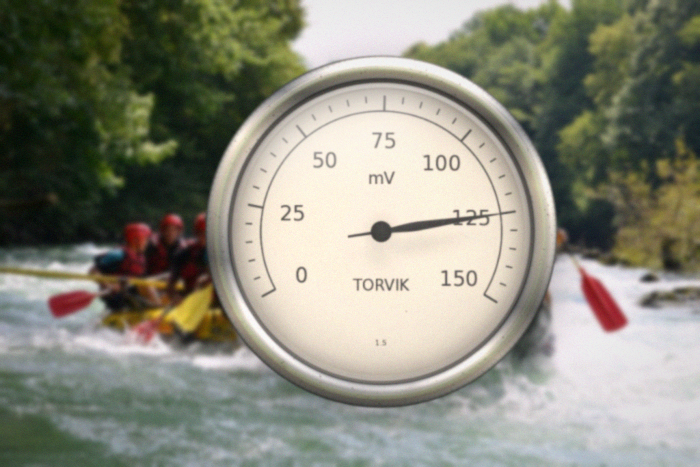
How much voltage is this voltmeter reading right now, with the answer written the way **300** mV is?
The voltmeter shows **125** mV
